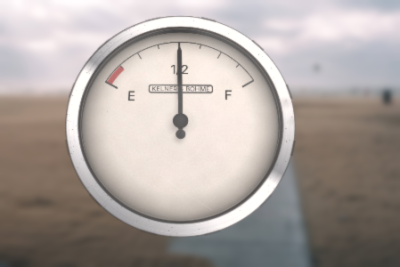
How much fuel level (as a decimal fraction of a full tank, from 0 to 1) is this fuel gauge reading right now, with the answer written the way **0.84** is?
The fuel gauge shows **0.5**
